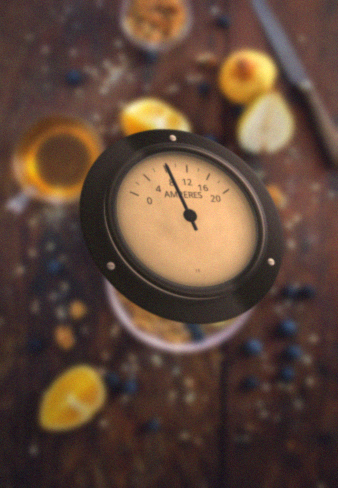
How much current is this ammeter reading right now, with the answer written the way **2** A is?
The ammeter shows **8** A
